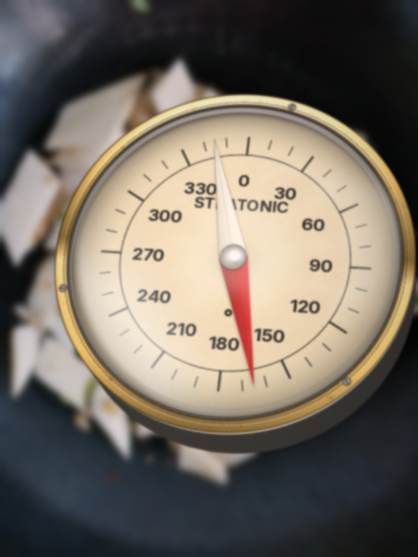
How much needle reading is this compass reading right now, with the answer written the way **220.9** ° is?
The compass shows **165** °
